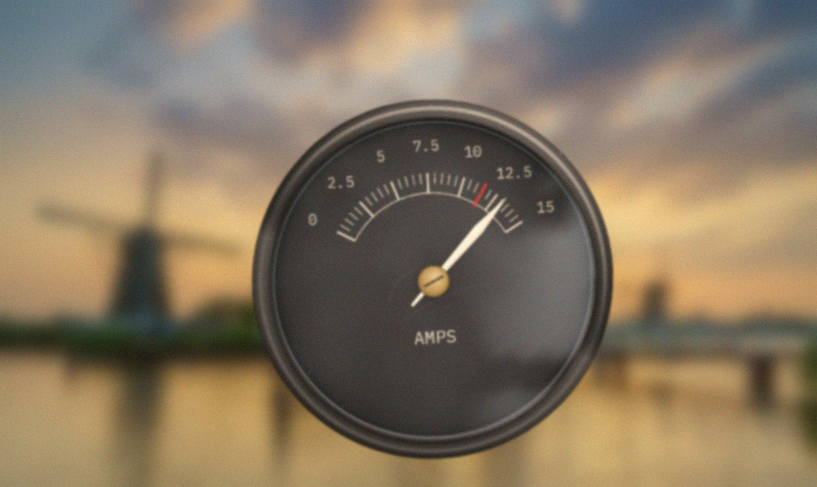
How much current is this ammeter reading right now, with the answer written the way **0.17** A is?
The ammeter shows **13** A
